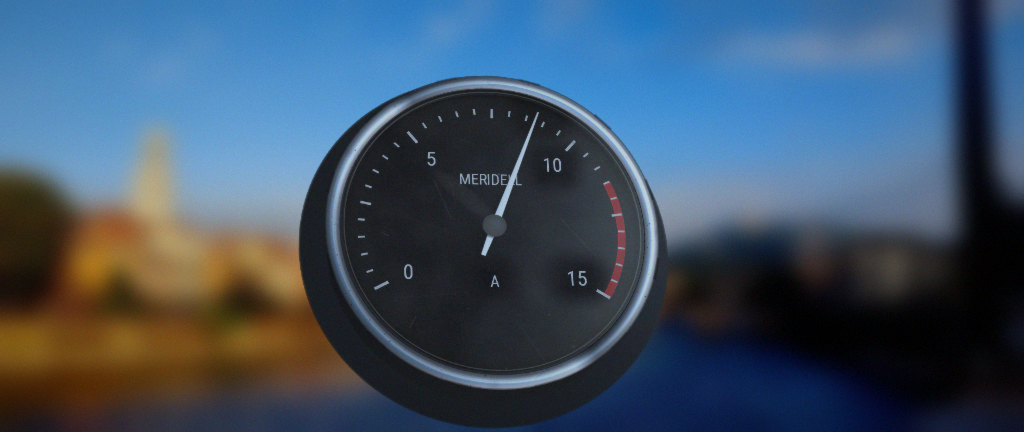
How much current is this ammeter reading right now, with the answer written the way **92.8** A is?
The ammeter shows **8.75** A
